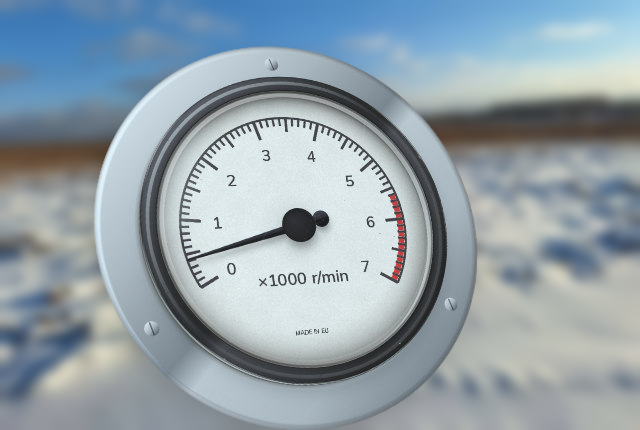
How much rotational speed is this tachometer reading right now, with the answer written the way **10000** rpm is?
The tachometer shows **400** rpm
